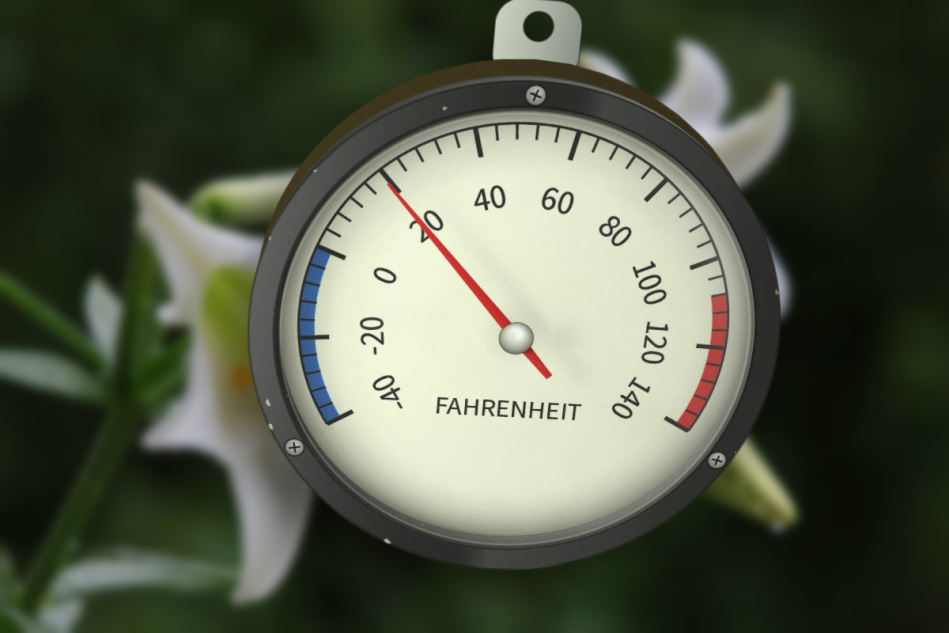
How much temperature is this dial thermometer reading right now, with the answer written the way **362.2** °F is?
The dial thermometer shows **20** °F
